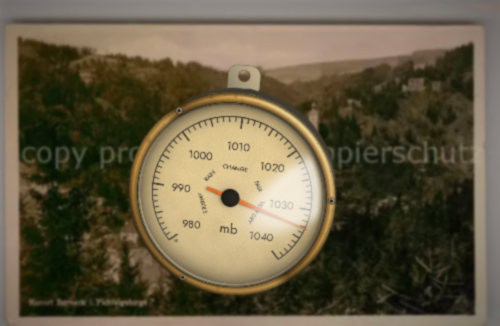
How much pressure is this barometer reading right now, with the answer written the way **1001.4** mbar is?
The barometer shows **1033** mbar
